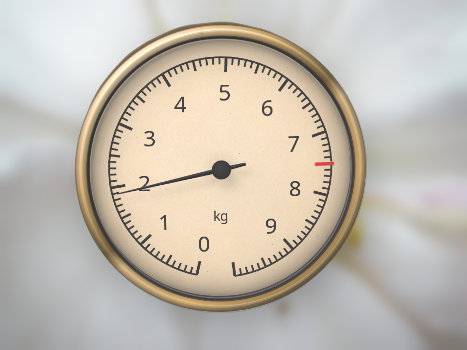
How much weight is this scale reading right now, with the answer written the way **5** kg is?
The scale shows **1.9** kg
